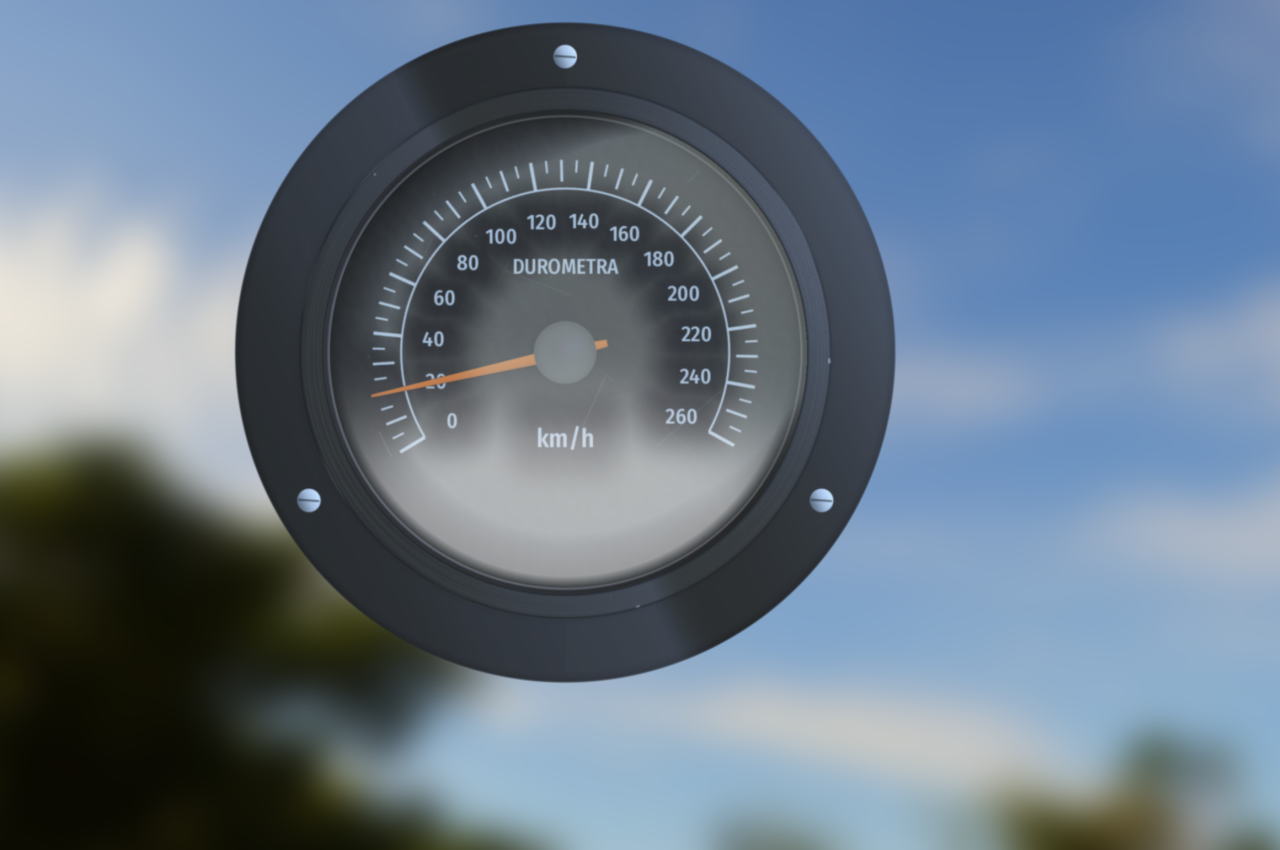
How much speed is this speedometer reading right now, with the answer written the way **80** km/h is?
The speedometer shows **20** km/h
